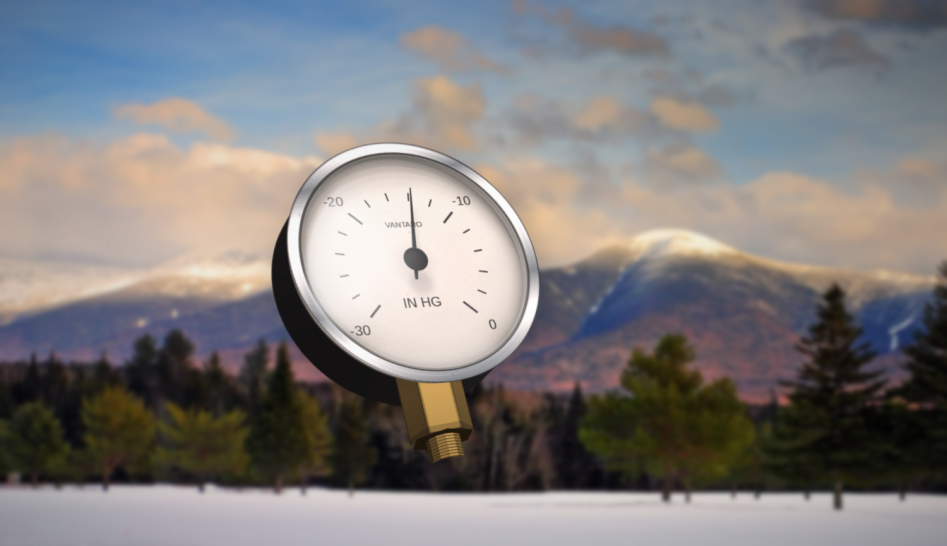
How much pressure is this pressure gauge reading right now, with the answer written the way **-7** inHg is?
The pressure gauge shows **-14** inHg
